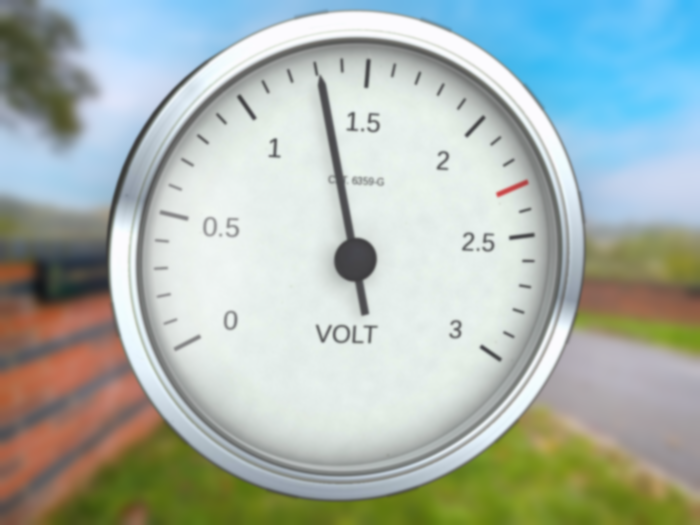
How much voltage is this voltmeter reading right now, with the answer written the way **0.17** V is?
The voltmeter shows **1.3** V
